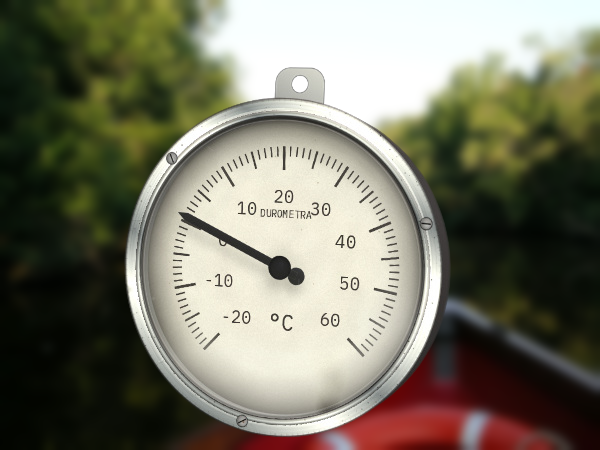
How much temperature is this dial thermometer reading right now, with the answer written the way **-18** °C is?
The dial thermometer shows **1** °C
